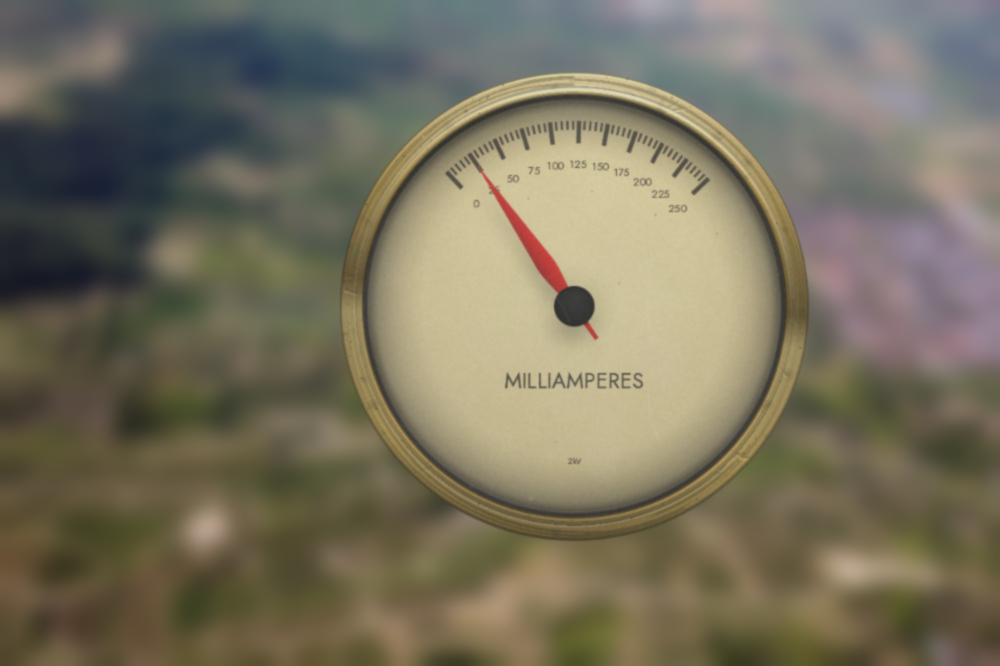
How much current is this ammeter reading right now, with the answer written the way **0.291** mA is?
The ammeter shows **25** mA
